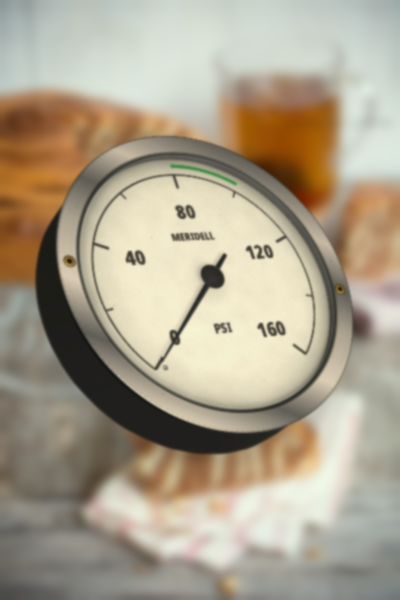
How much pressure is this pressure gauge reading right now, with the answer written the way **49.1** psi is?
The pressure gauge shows **0** psi
